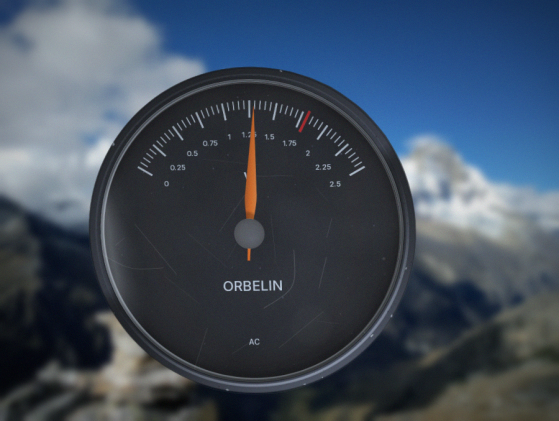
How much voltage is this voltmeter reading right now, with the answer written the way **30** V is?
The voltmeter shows **1.3** V
